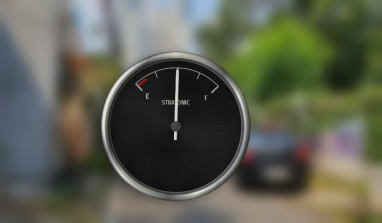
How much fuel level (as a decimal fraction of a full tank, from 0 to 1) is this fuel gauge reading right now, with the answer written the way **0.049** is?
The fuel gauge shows **0.5**
